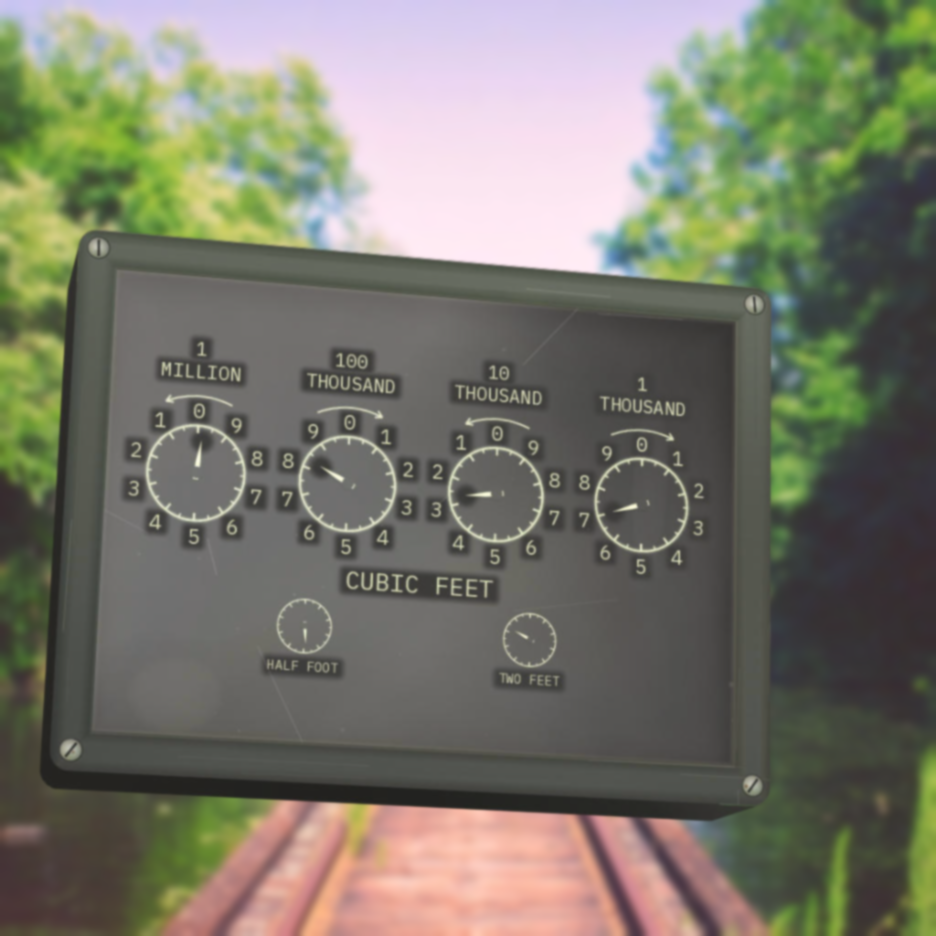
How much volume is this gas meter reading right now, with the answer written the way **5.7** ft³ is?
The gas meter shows **982700** ft³
